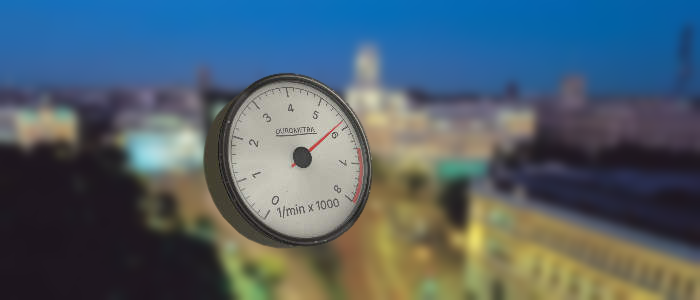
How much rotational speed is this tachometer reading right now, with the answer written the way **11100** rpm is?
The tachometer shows **5800** rpm
